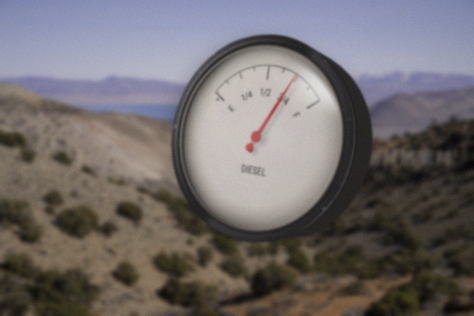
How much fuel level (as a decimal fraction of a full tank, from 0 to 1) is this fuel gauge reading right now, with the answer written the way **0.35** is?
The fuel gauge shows **0.75**
